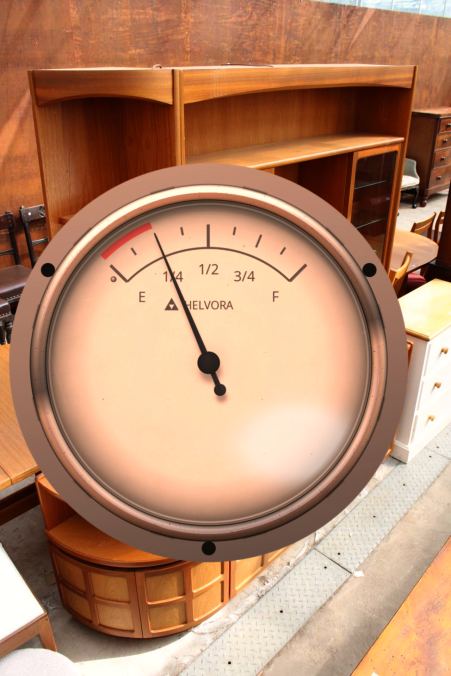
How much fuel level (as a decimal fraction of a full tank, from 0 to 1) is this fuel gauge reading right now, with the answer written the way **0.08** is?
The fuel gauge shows **0.25**
